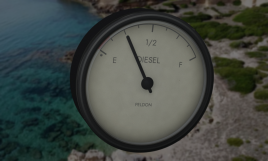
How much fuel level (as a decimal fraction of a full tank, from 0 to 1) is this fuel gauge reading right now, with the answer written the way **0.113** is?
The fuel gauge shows **0.25**
